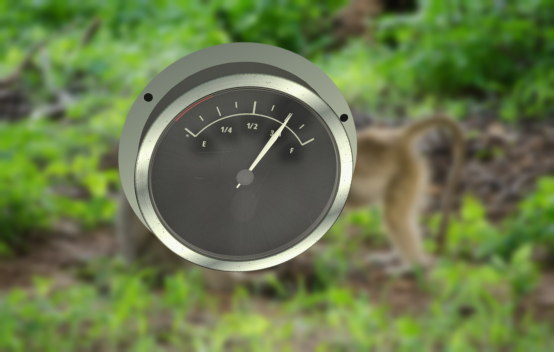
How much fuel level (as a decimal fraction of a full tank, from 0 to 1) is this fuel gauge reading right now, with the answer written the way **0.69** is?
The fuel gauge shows **0.75**
